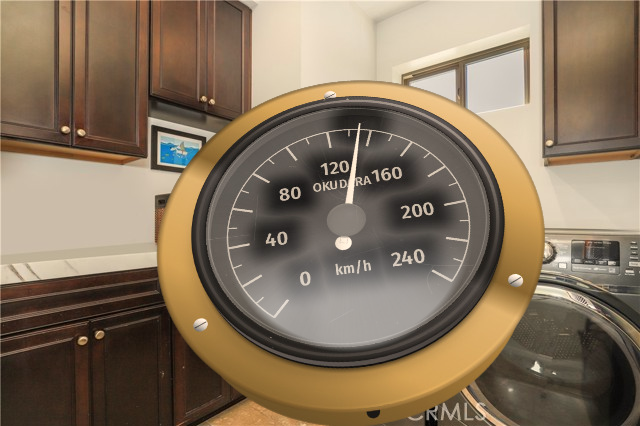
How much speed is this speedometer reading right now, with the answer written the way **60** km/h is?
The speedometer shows **135** km/h
